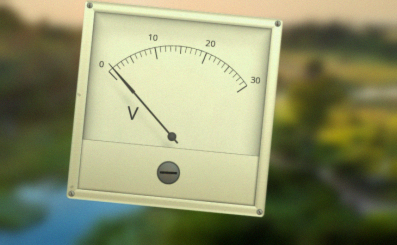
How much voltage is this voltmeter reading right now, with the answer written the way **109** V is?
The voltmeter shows **1** V
